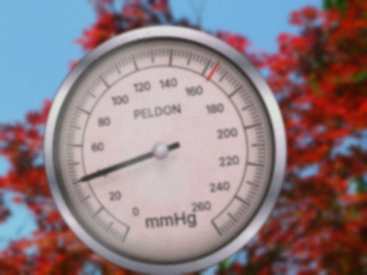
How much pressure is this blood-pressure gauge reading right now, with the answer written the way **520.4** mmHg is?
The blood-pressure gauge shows **40** mmHg
